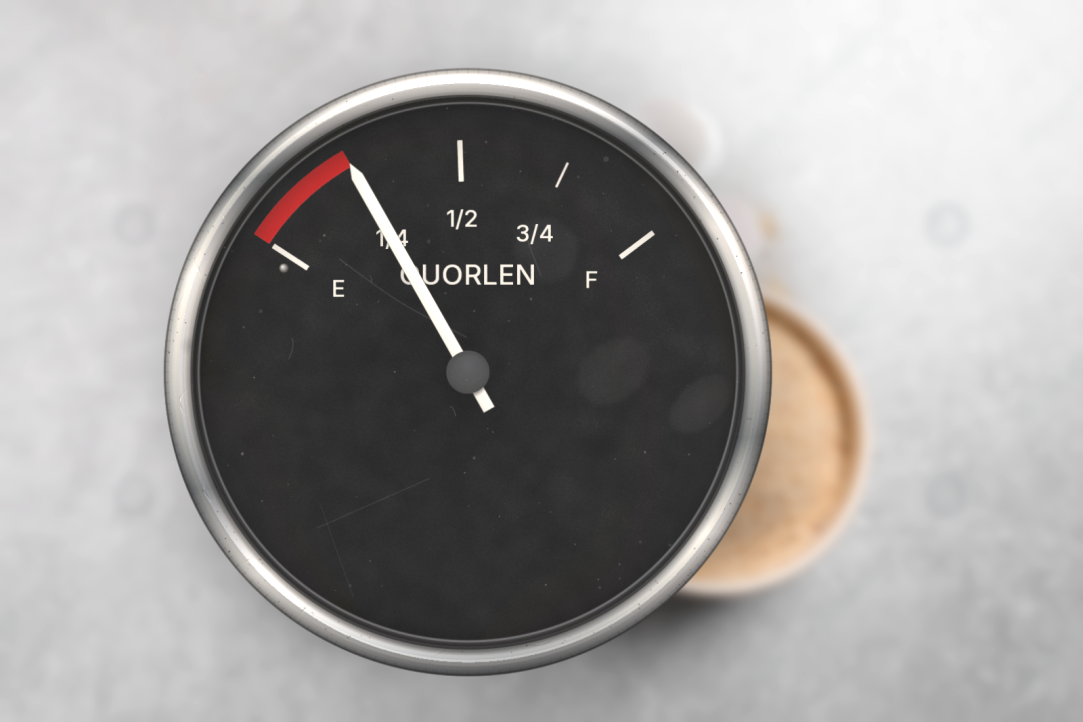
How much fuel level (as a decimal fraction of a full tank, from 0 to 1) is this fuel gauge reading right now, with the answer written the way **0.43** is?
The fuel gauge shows **0.25**
